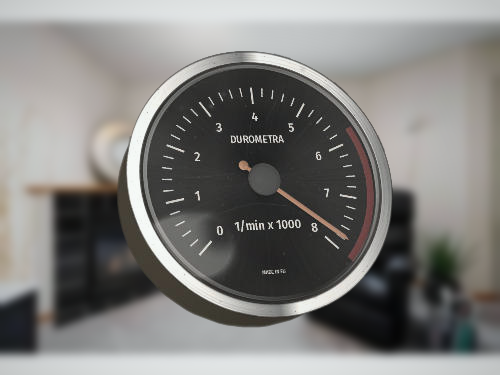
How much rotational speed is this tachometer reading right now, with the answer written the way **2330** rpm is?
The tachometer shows **7800** rpm
